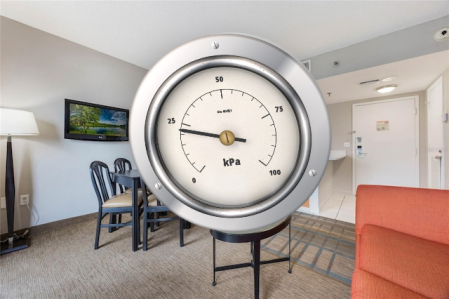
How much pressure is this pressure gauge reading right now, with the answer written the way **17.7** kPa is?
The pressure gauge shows **22.5** kPa
